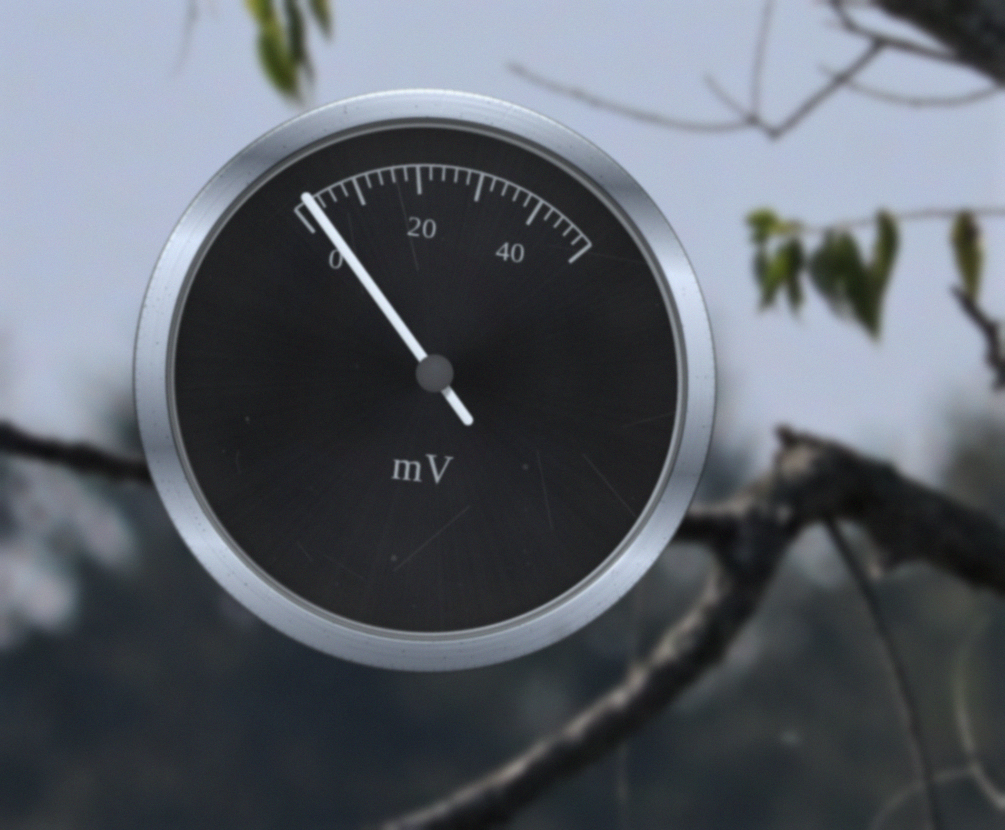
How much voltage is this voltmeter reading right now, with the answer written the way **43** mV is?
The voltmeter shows **2** mV
